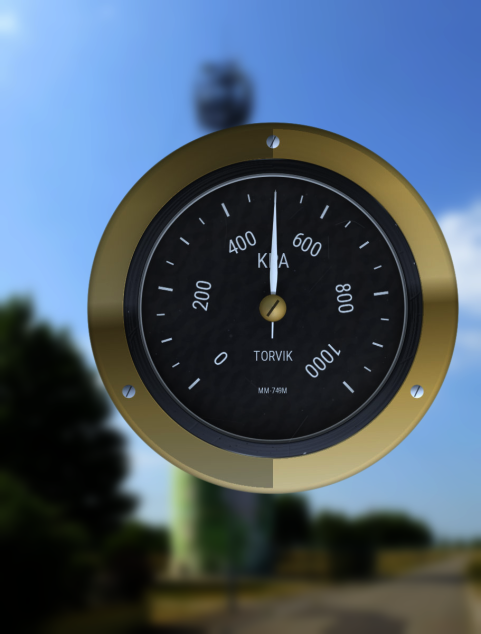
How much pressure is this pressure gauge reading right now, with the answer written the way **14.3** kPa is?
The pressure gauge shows **500** kPa
